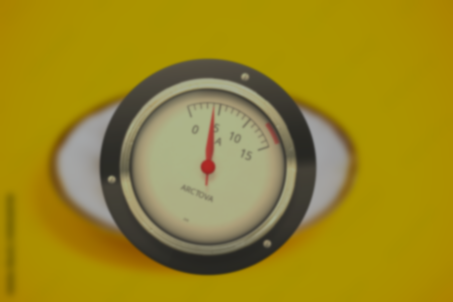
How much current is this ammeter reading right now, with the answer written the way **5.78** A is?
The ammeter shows **4** A
